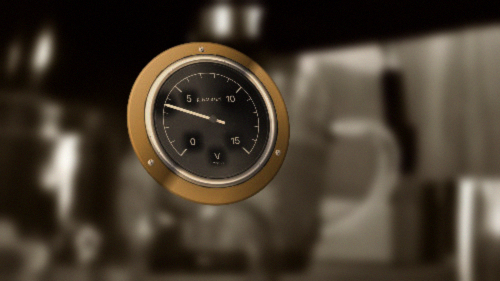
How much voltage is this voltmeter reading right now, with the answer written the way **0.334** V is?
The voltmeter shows **3.5** V
